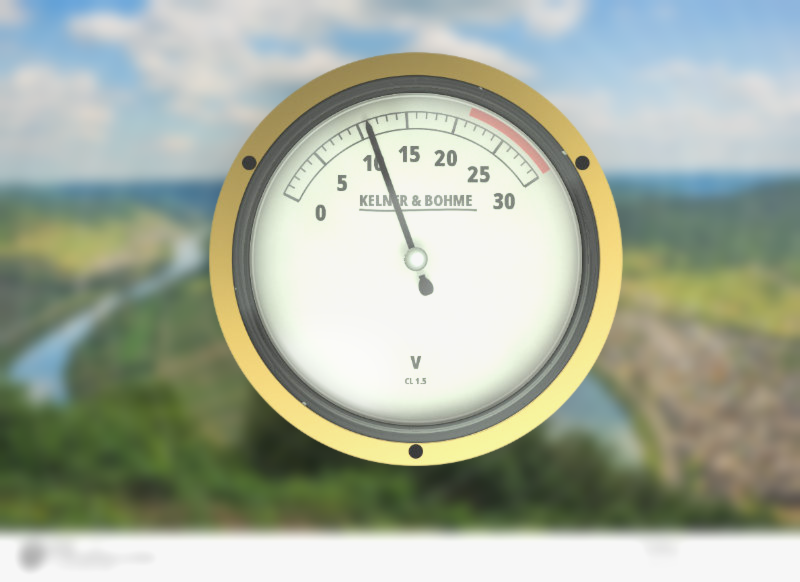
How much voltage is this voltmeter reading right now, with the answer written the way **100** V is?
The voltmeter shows **11** V
